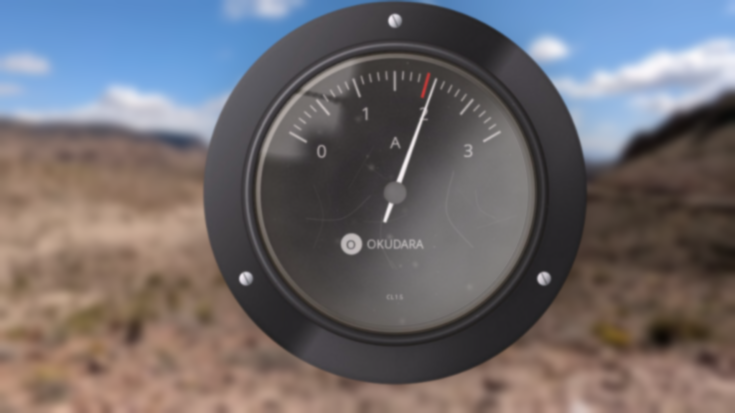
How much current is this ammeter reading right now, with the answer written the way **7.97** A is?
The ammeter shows **2** A
